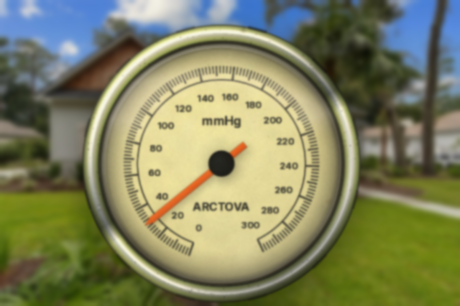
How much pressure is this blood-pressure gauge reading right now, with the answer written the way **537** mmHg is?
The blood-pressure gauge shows **30** mmHg
